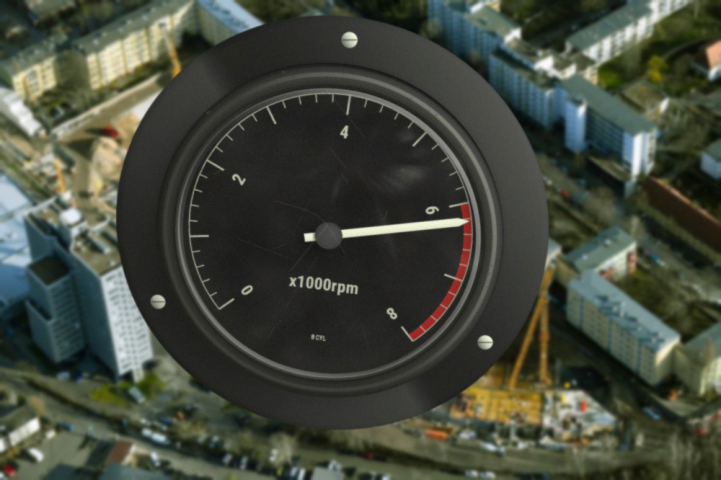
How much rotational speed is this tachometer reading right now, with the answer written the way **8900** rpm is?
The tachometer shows **6200** rpm
